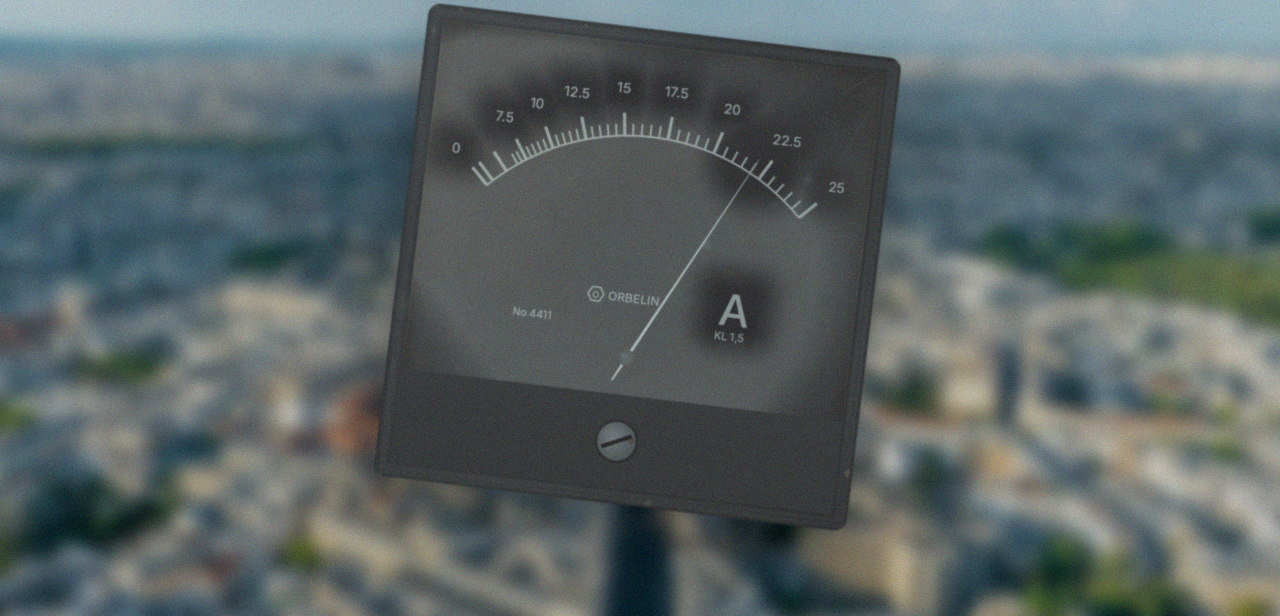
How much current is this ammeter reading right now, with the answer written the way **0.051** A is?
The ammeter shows **22** A
